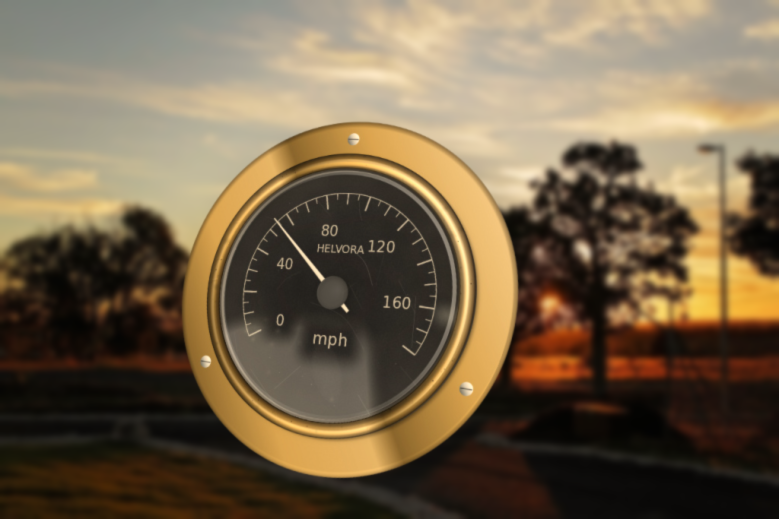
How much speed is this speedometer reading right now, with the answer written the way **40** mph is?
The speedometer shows **55** mph
